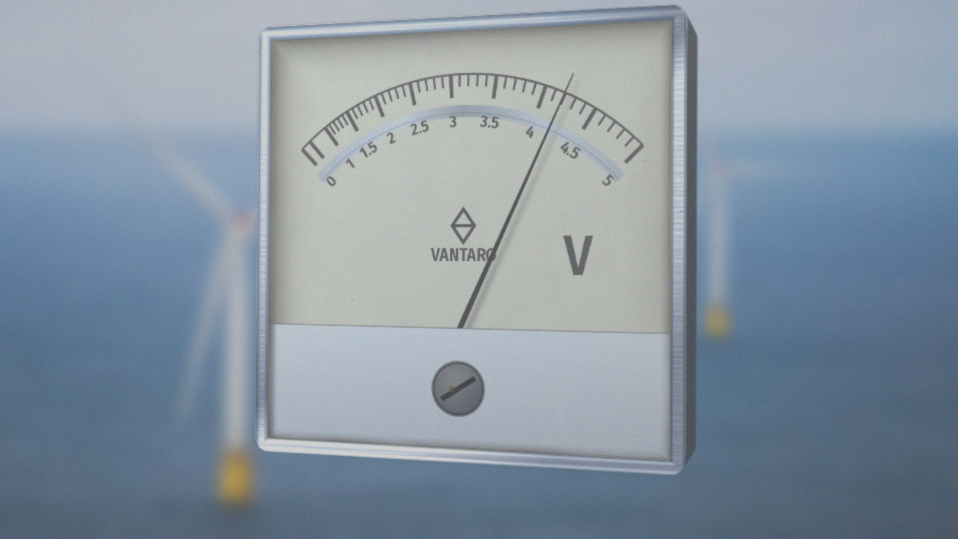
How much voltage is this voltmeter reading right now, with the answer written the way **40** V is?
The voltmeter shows **4.2** V
